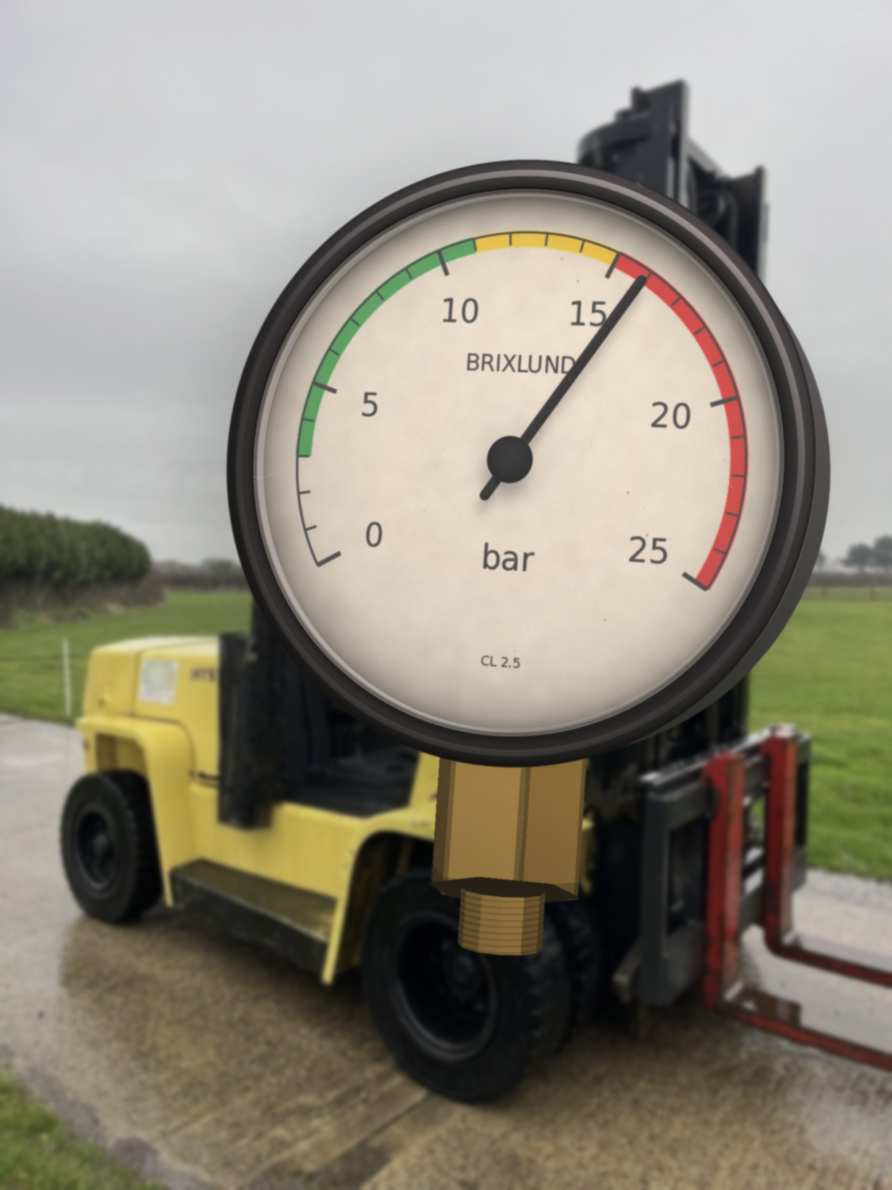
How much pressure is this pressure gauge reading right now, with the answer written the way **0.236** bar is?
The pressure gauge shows **16** bar
